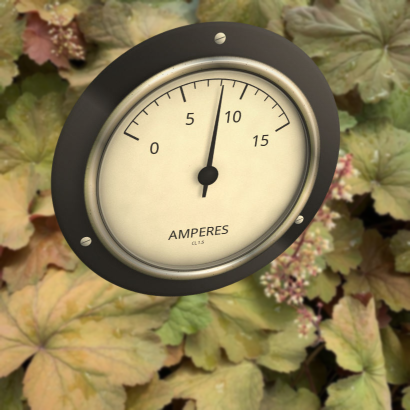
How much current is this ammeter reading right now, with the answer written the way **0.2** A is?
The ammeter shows **8** A
